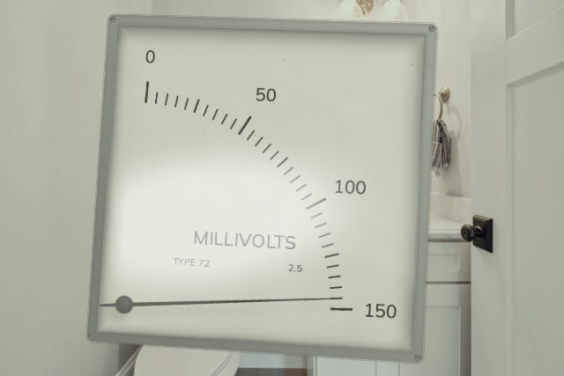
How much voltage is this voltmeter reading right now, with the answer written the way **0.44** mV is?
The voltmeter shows **145** mV
